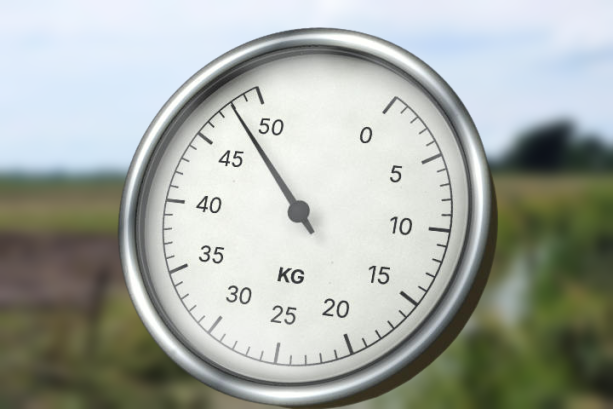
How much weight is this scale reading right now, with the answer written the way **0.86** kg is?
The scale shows **48** kg
